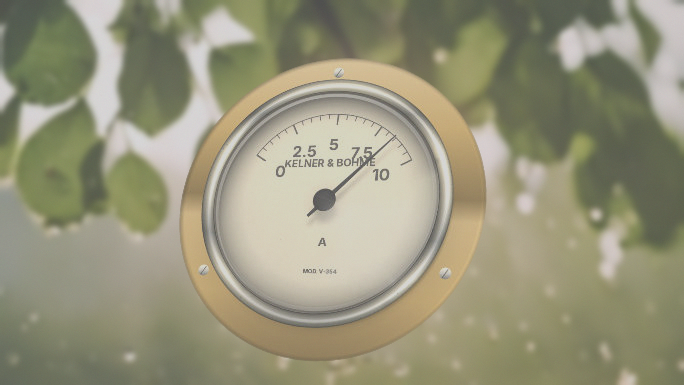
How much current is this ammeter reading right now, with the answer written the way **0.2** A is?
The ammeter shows **8.5** A
